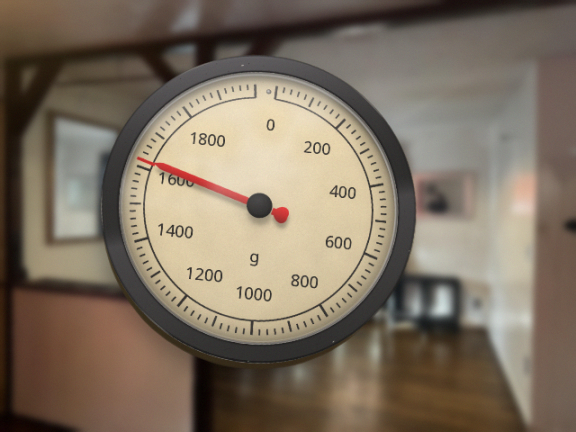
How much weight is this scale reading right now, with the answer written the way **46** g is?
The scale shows **1620** g
